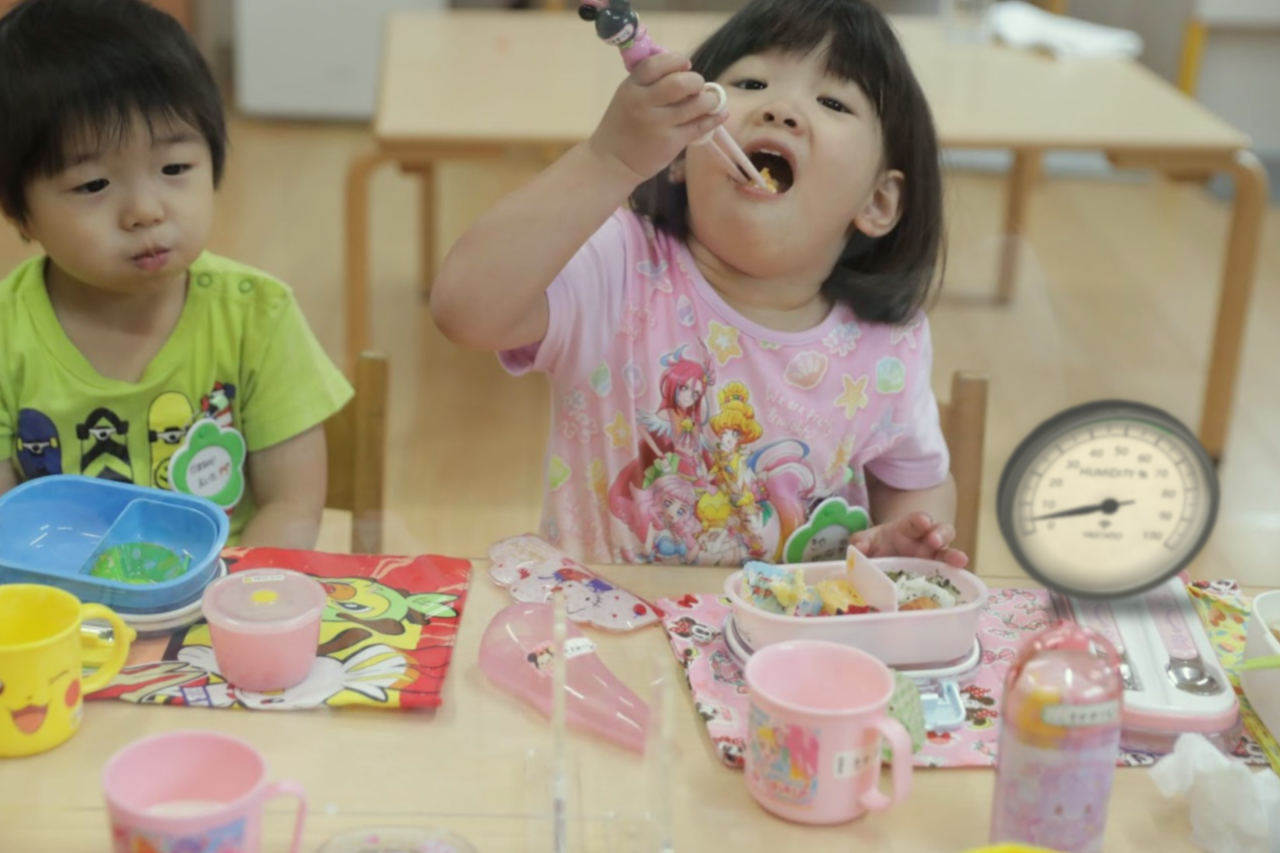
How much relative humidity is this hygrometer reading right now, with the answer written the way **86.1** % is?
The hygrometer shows **5** %
